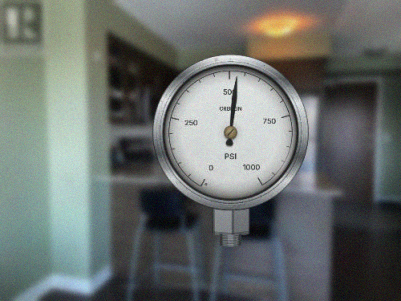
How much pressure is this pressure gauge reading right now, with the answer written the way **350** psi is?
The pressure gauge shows **525** psi
